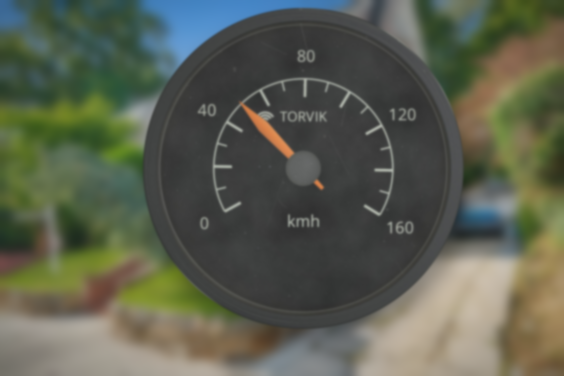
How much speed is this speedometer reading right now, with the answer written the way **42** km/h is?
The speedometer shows **50** km/h
